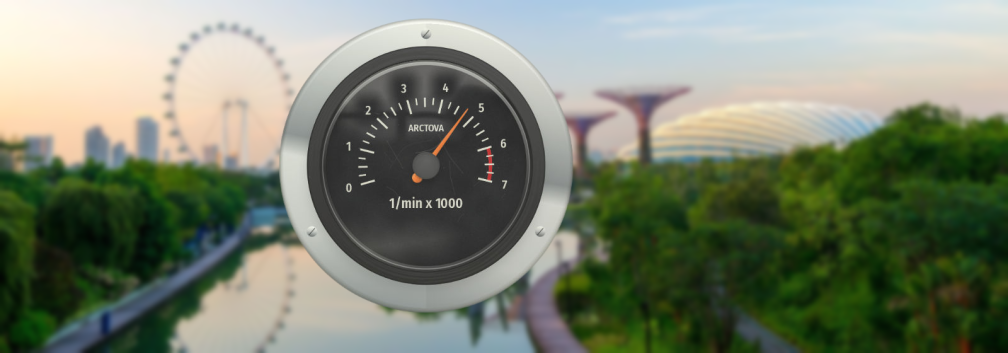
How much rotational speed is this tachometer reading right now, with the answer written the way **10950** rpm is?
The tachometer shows **4750** rpm
